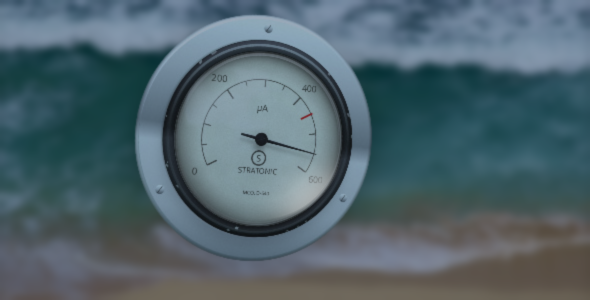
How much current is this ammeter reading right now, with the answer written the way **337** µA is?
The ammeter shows **550** µA
